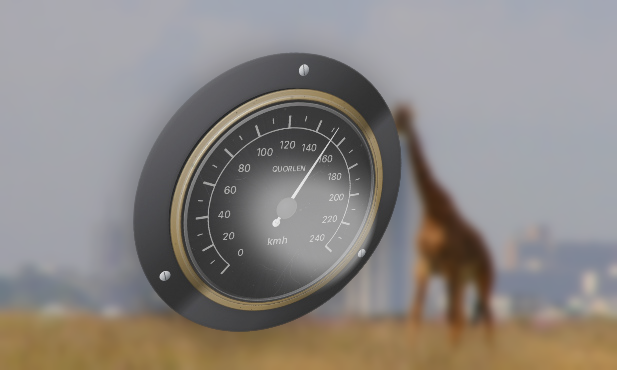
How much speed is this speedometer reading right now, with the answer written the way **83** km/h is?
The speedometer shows **150** km/h
